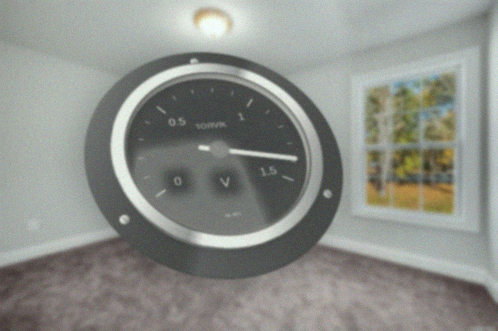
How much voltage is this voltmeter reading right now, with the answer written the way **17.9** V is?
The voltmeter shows **1.4** V
